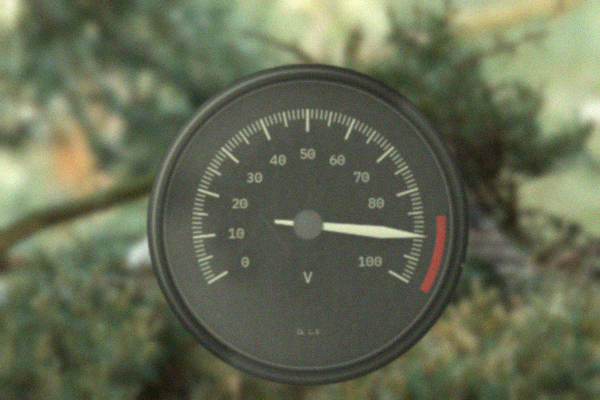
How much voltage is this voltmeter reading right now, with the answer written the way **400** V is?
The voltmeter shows **90** V
